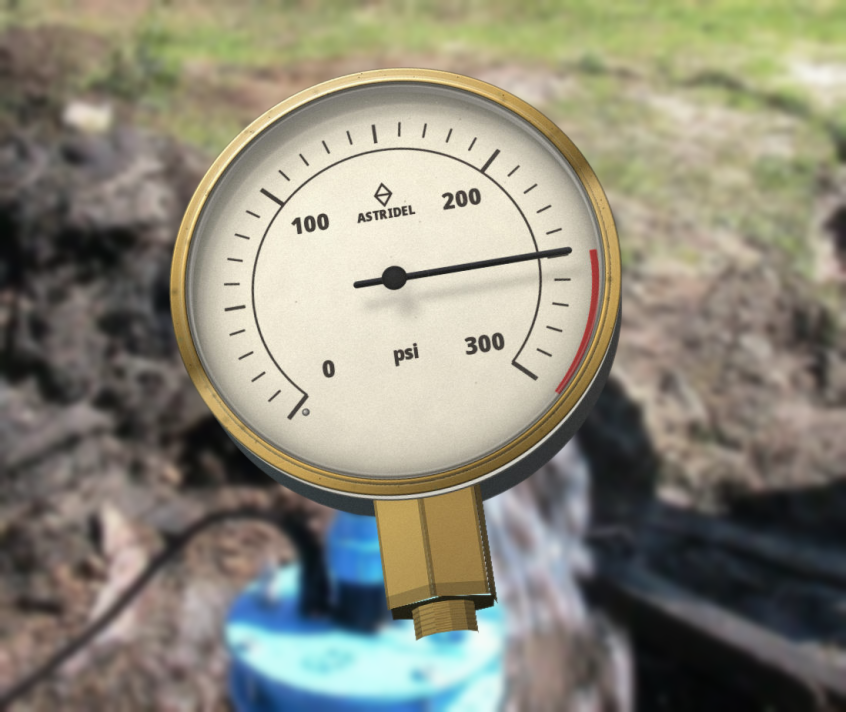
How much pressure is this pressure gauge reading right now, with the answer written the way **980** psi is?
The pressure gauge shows **250** psi
